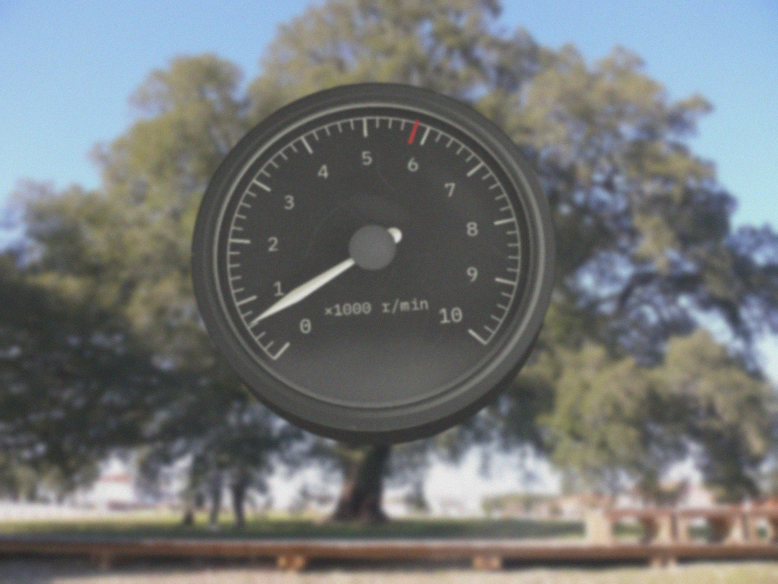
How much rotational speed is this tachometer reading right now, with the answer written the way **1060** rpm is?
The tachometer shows **600** rpm
